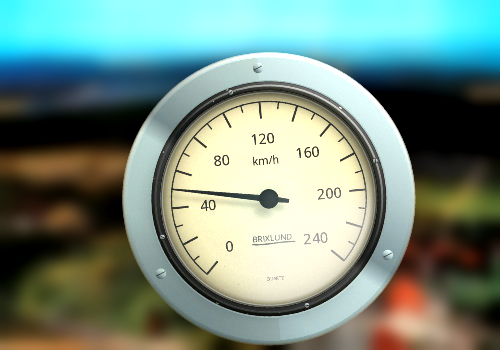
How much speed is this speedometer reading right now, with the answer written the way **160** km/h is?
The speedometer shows **50** km/h
